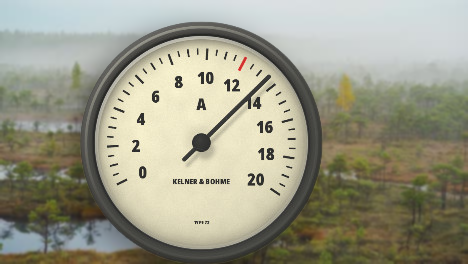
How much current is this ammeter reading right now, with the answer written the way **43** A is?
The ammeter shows **13.5** A
